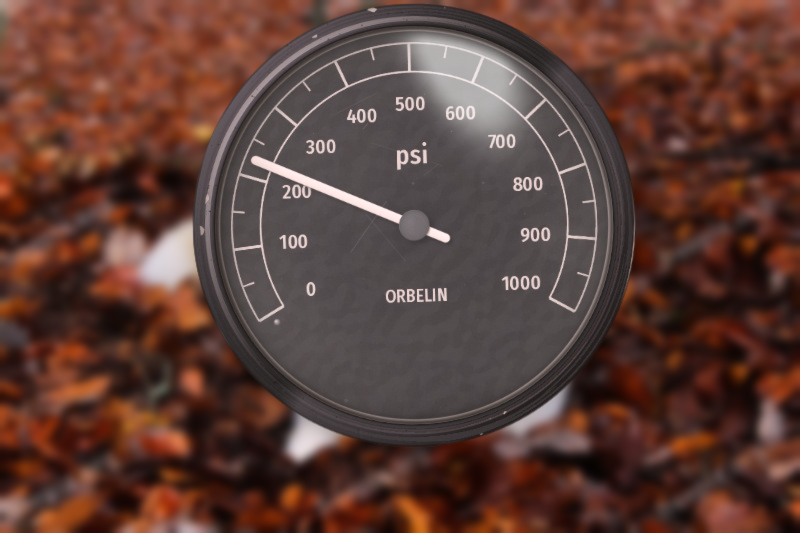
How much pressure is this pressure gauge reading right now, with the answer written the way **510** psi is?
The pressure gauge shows **225** psi
